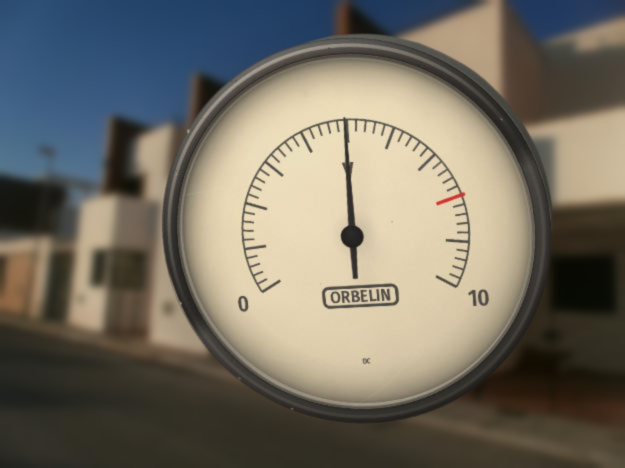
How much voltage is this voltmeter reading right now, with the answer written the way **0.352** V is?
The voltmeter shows **5** V
